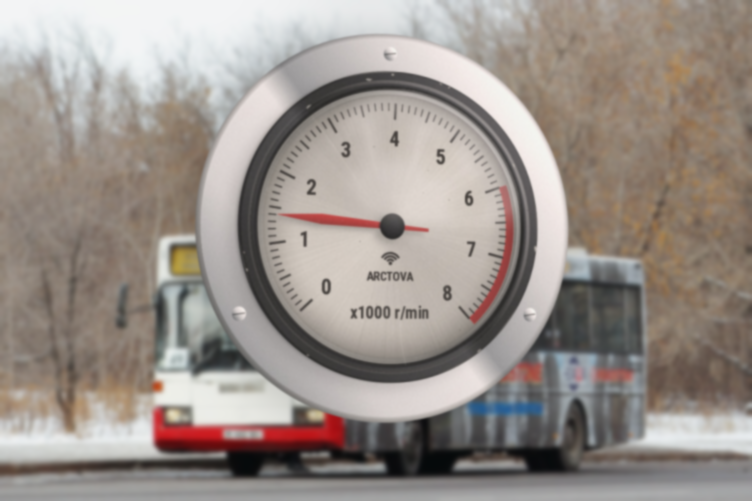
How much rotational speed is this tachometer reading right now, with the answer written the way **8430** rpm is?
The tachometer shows **1400** rpm
